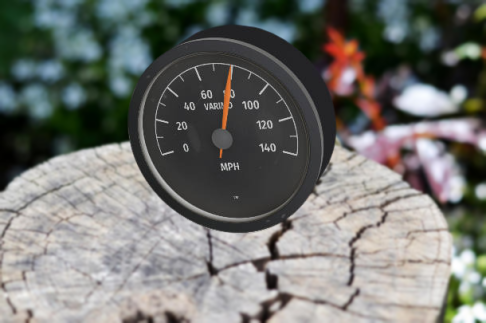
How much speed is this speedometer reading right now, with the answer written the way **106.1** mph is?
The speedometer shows **80** mph
